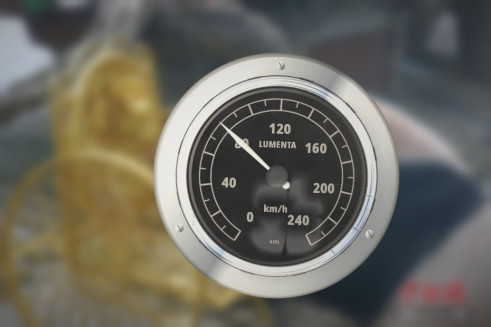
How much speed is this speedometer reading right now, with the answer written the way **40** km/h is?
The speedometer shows **80** km/h
